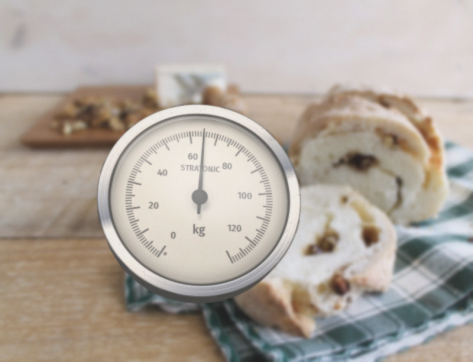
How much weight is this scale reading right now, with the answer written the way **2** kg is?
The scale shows **65** kg
